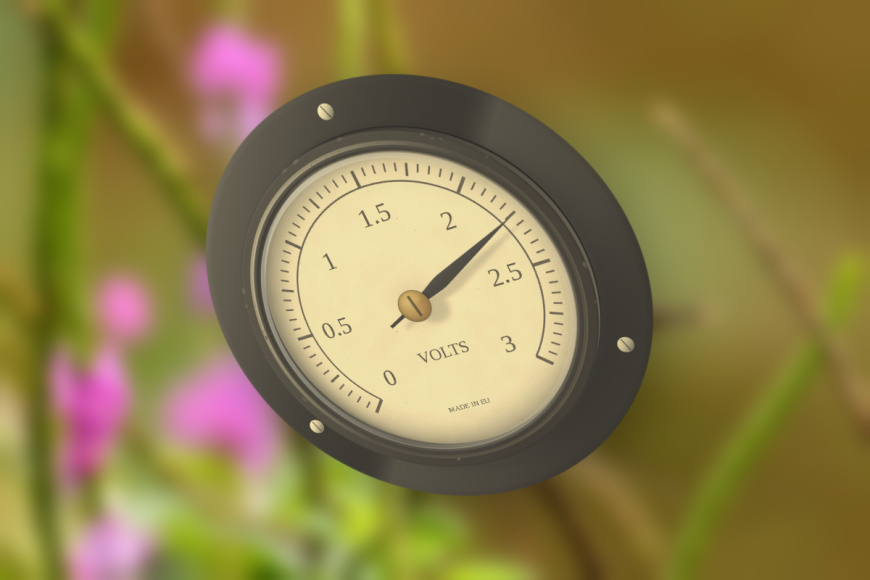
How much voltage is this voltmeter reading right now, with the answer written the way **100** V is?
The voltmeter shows **2.25** V
